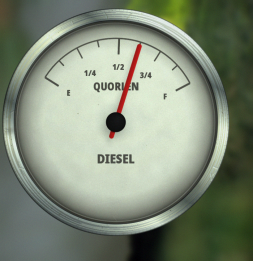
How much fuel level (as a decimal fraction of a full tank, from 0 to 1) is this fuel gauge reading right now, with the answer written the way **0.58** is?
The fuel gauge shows **0.625**
